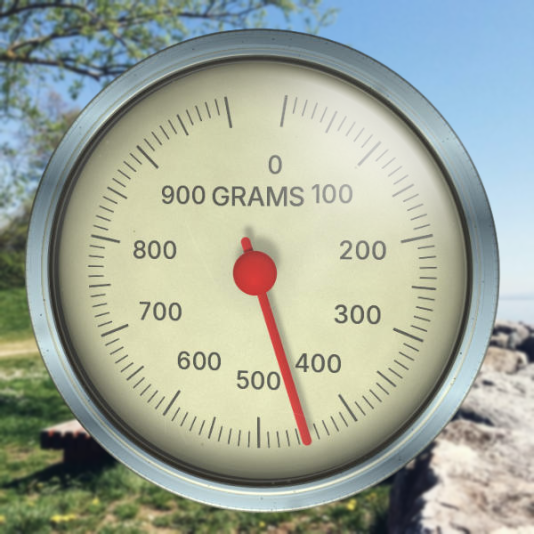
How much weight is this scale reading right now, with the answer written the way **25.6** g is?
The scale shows **450** g
